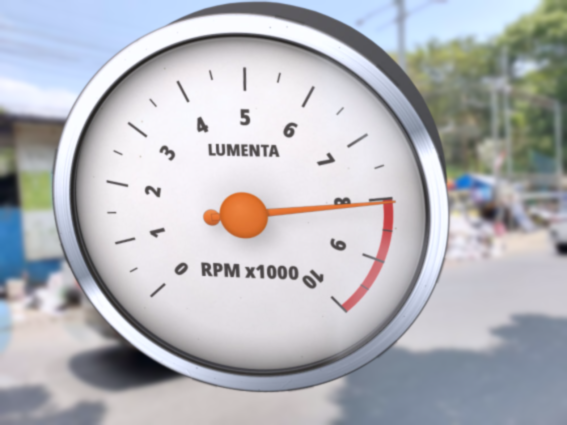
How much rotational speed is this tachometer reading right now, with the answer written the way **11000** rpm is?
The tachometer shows **8000** rpm
